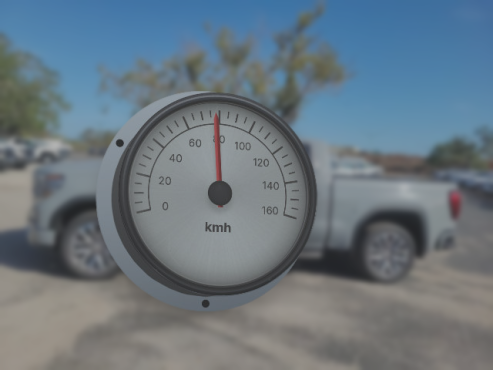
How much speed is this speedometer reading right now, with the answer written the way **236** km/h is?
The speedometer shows **77.5** km/h
